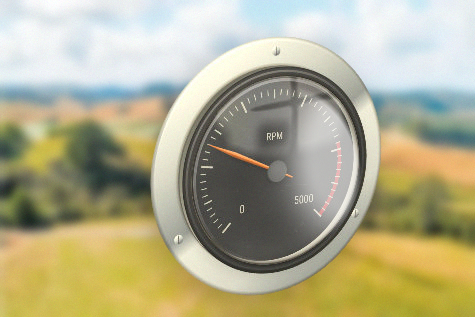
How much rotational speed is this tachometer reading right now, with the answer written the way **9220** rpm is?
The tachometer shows **1300** rpm
